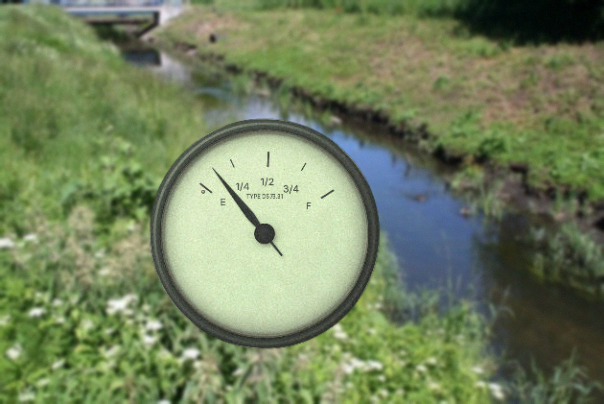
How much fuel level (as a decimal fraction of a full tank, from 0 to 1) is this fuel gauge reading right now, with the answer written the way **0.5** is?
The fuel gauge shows **0.125**
